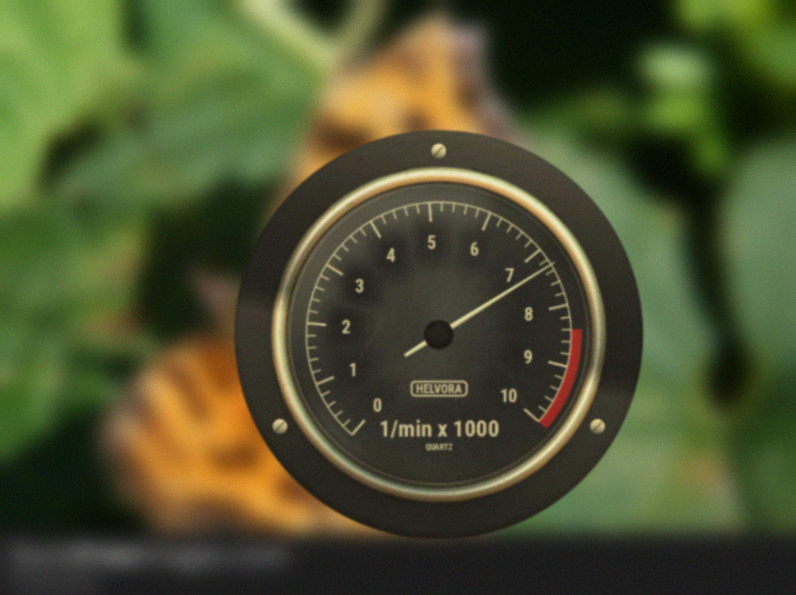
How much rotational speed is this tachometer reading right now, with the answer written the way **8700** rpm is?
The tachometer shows **7300** rpm
